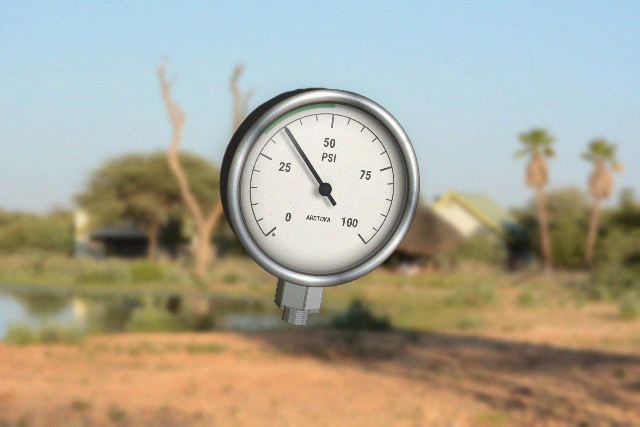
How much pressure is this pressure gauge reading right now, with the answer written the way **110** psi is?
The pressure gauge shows **35** psi
